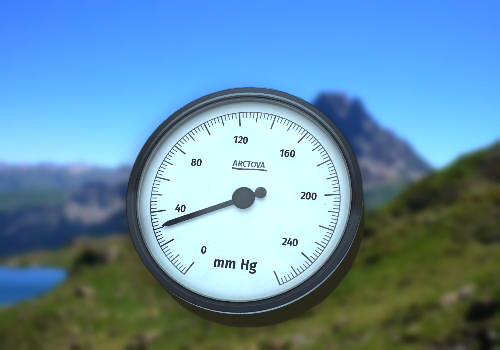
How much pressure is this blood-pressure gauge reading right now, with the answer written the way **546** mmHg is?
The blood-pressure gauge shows **30** mmHg
